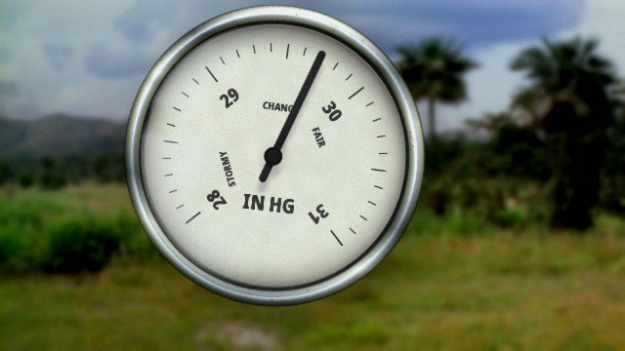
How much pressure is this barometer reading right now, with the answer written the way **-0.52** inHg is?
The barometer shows **29.7** inHg
